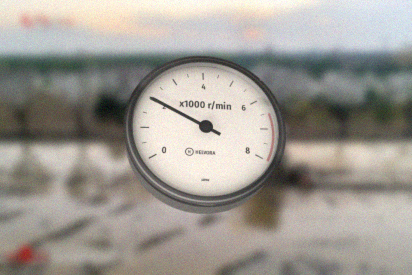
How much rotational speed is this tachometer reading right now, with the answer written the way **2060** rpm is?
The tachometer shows **2000** rpm
